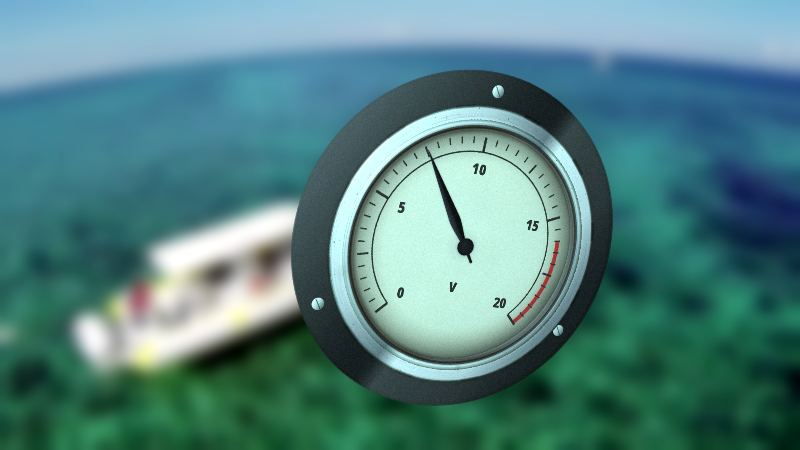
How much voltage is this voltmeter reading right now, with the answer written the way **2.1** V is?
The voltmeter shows **7.5** V
